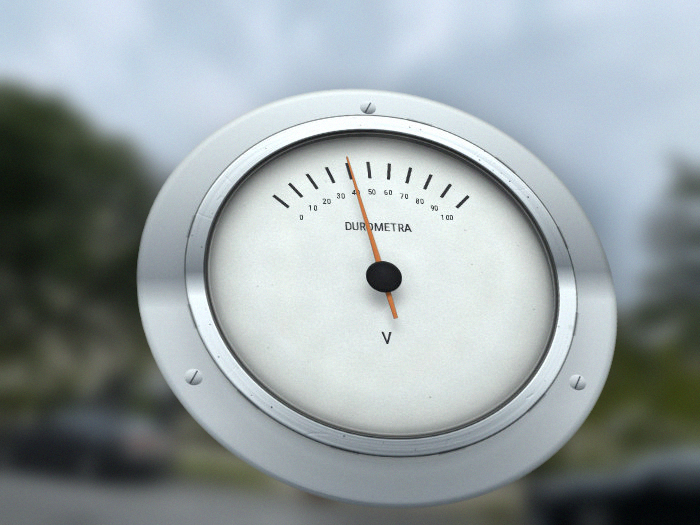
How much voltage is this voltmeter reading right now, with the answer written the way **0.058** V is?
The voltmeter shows **40** V
